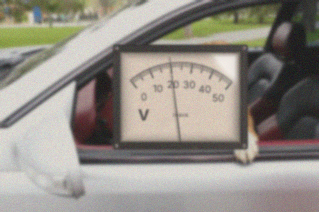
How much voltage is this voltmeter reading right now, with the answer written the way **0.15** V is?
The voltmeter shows **20** V
